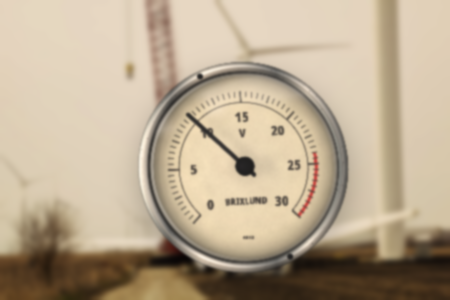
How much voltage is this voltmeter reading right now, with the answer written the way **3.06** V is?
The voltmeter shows **10** V
